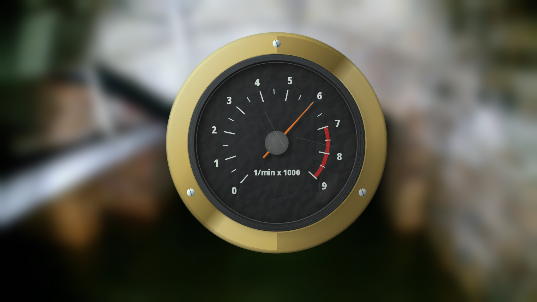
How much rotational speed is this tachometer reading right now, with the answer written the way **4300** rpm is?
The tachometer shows **6000** rpm
